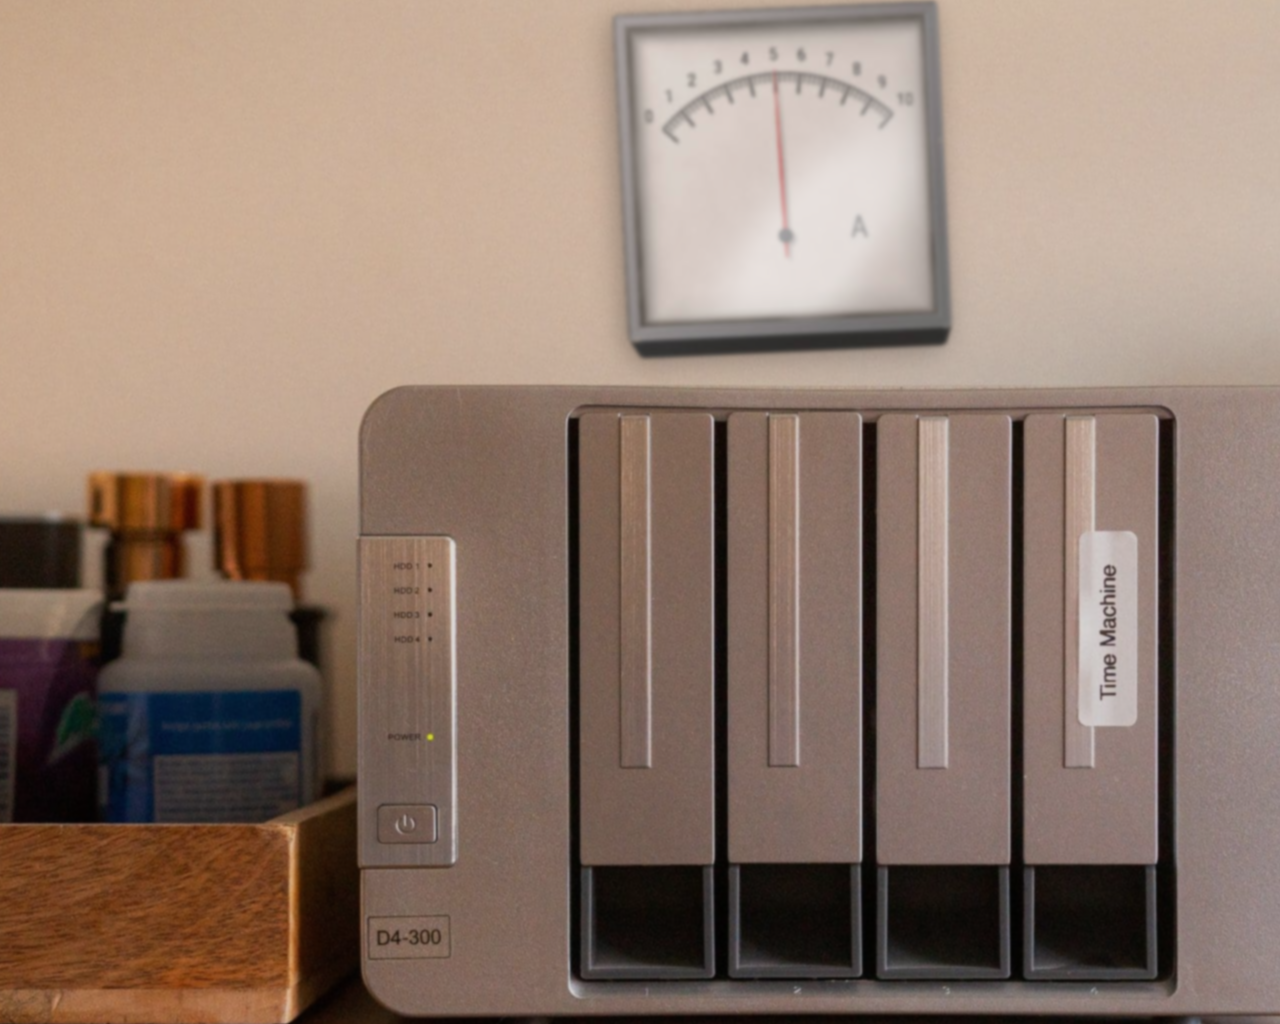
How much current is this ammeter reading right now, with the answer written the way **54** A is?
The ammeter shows **5** A
